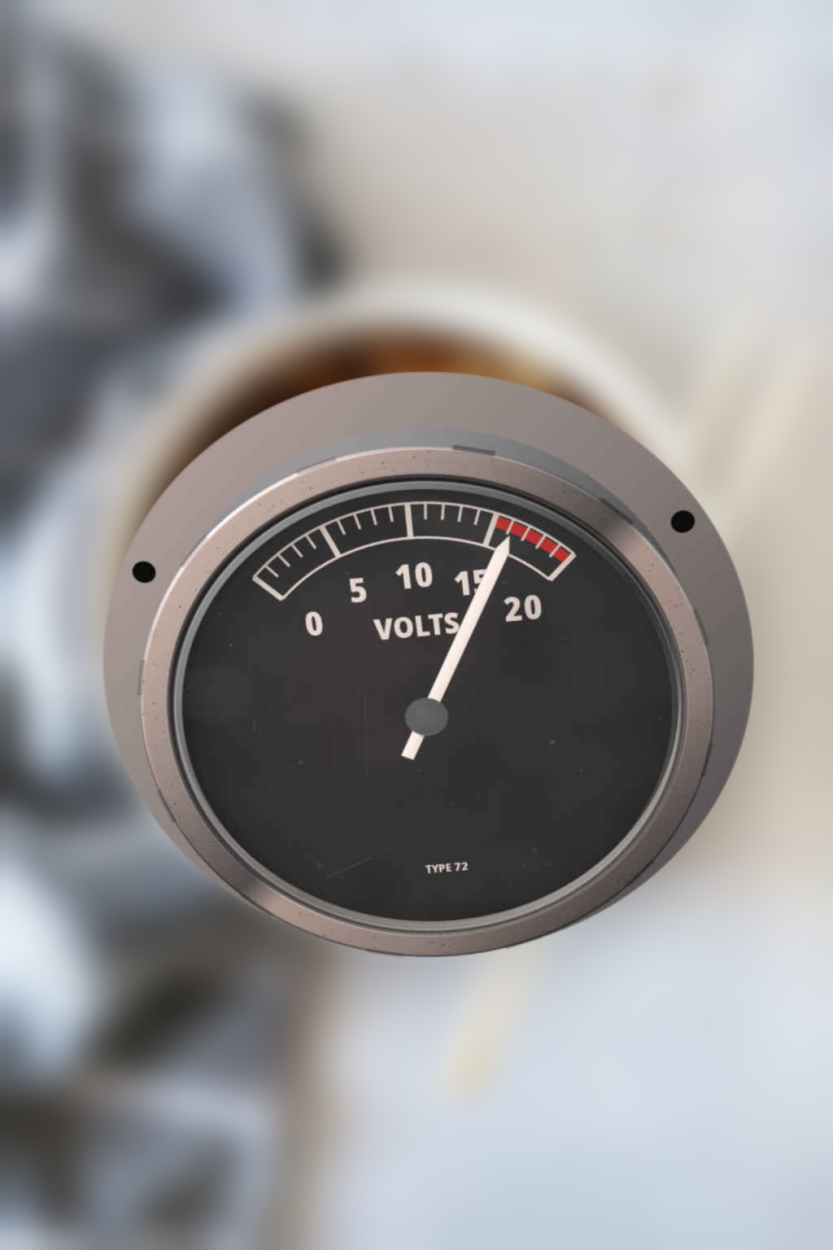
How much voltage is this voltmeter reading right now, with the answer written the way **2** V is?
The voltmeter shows **16** V
